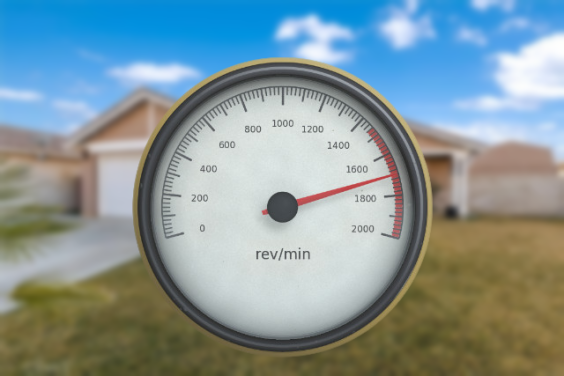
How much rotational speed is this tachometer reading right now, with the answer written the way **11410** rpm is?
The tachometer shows **1700** rpm
